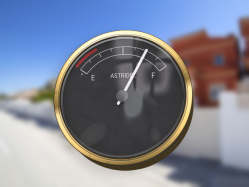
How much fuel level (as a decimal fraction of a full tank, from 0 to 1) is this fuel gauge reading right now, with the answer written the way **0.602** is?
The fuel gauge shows **0.75**
